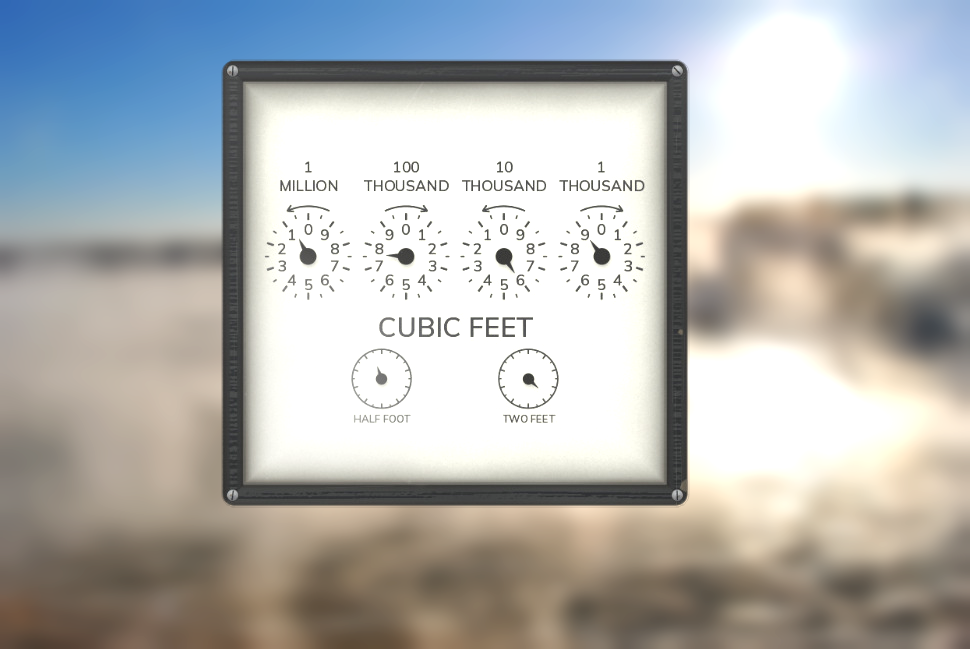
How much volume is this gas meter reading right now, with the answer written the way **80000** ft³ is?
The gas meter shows **75900** ft³
